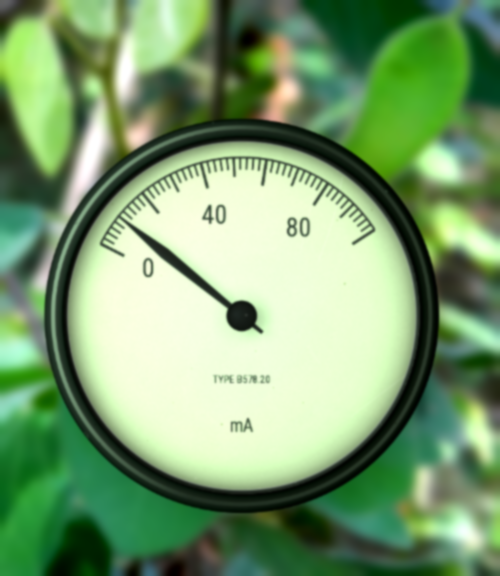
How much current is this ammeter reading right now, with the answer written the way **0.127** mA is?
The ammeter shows **10** mA
